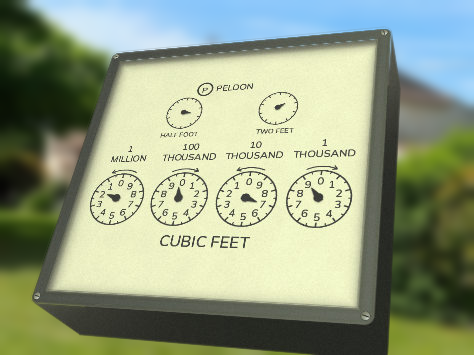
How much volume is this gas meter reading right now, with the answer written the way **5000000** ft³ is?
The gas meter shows **196900** ft³
